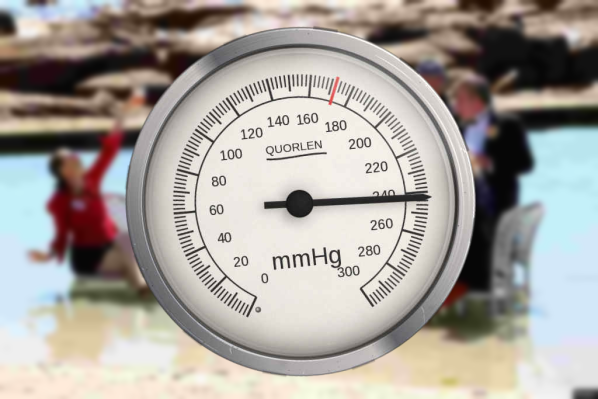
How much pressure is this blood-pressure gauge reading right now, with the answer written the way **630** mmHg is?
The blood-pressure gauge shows **242** mmHg
